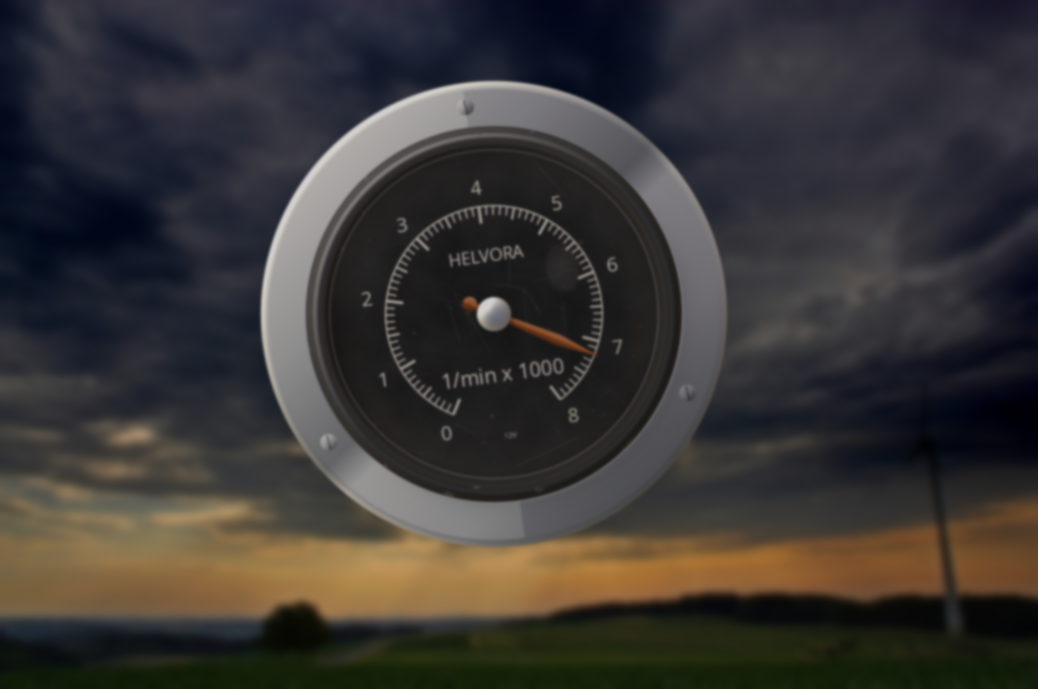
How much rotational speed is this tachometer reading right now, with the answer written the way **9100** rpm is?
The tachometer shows **7200** rpm
